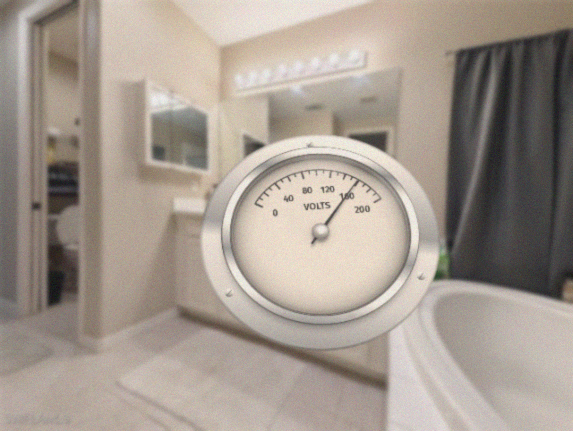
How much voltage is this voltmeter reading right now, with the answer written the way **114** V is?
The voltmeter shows **160** V
